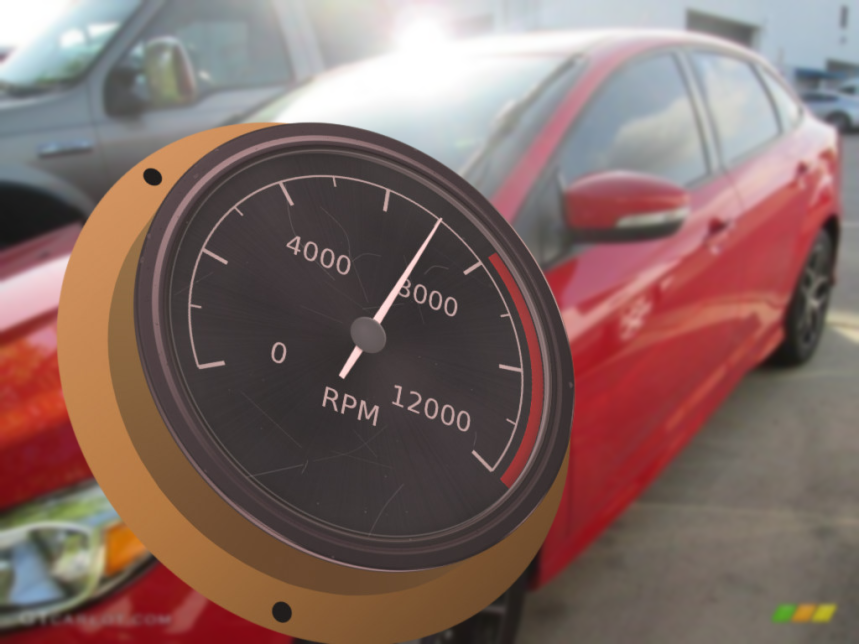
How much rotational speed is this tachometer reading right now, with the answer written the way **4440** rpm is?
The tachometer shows **7000** rpm
